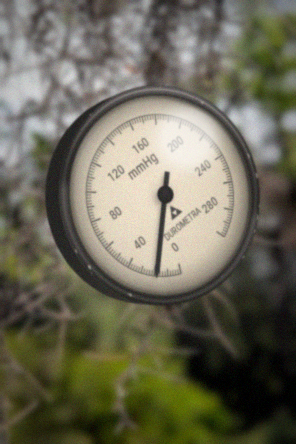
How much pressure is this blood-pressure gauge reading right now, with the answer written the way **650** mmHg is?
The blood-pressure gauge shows **20** mmHg
